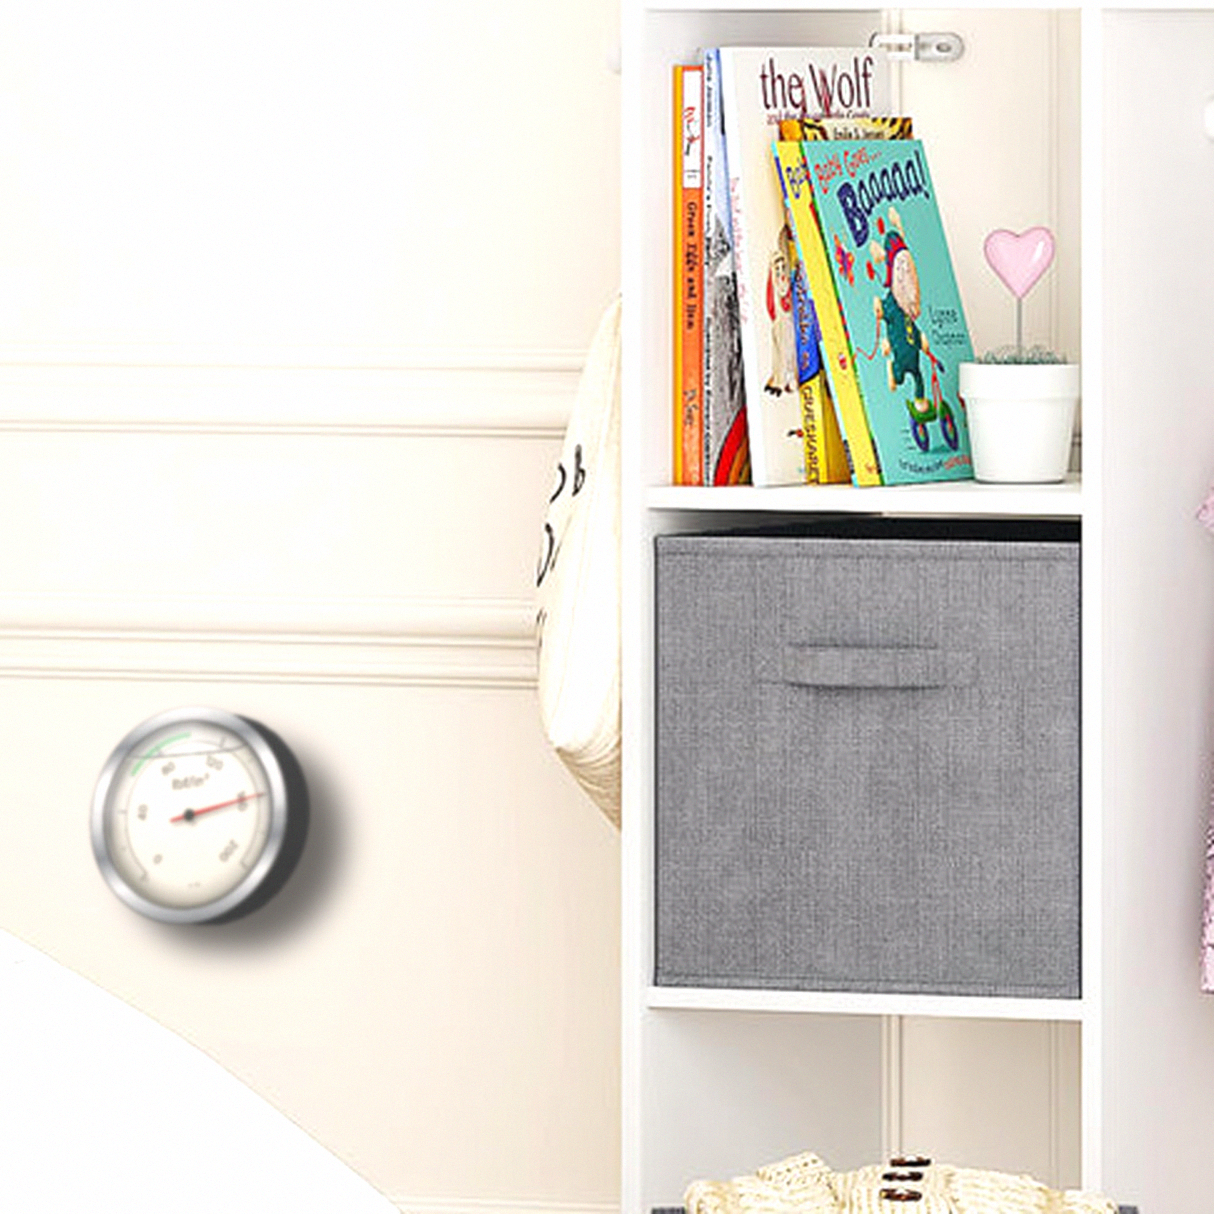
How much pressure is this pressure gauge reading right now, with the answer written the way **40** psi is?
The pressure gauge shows **160** psi
